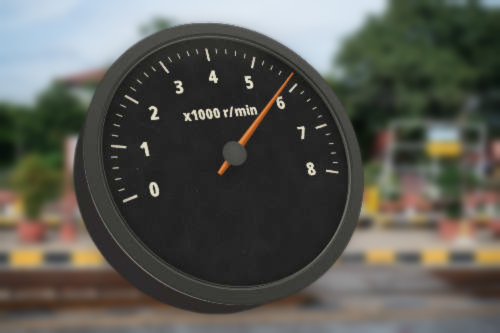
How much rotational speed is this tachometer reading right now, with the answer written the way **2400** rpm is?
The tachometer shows **5800** rpm
